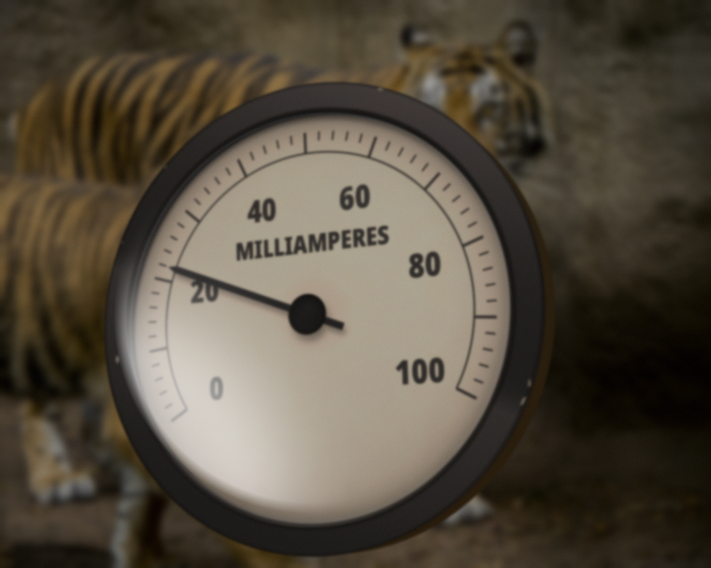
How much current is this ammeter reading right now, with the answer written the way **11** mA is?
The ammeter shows **22** mA
